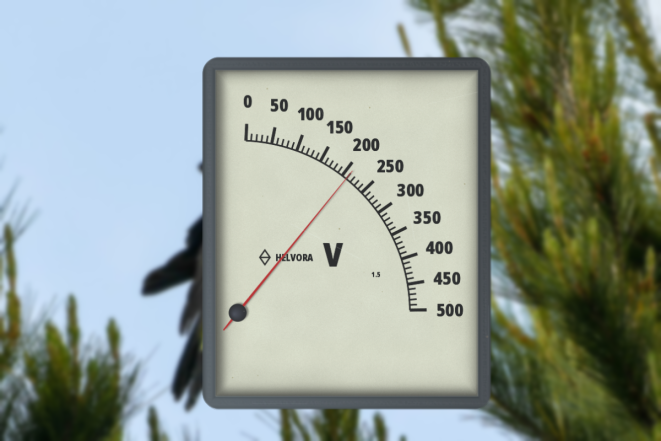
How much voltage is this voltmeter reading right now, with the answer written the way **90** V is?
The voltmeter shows **210** V
